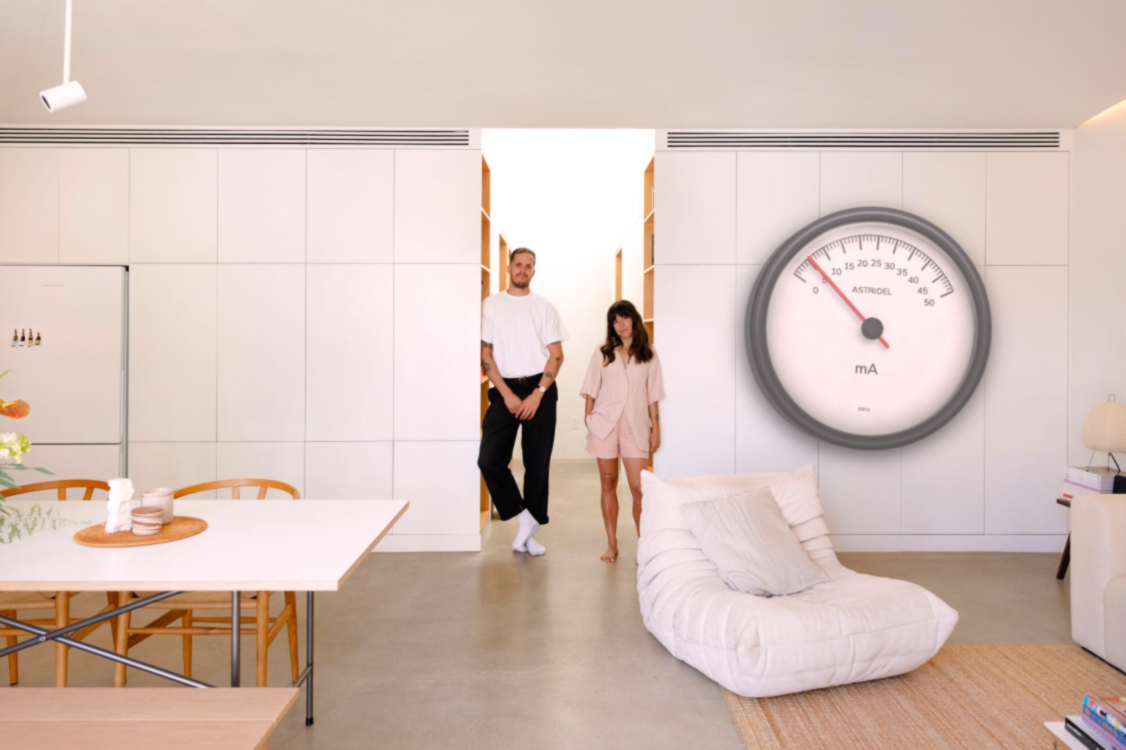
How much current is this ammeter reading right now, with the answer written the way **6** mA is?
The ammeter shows **5** mA
